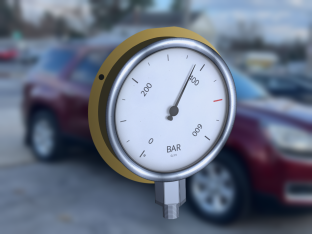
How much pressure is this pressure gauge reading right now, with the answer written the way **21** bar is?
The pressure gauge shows **375** bar
